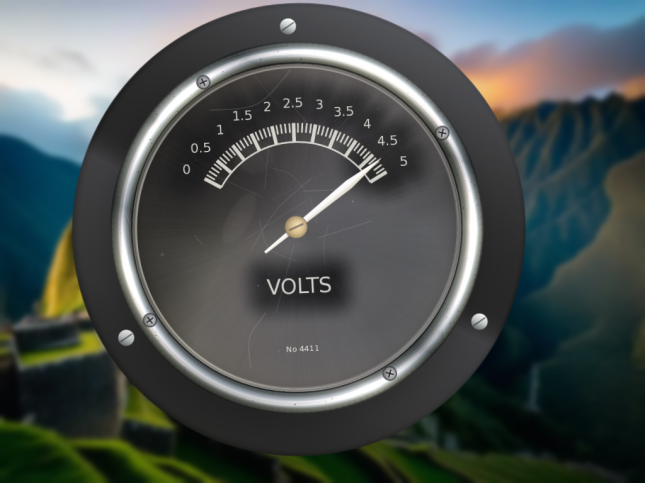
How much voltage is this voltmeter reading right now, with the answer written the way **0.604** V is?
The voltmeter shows **4.7** V
